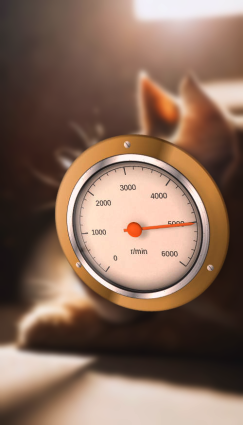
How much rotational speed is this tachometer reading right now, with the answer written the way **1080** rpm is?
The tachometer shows **5000** rpm
